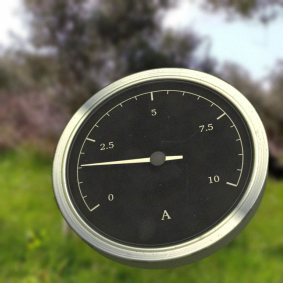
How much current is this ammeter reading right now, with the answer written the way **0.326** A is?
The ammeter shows **1.5** A
